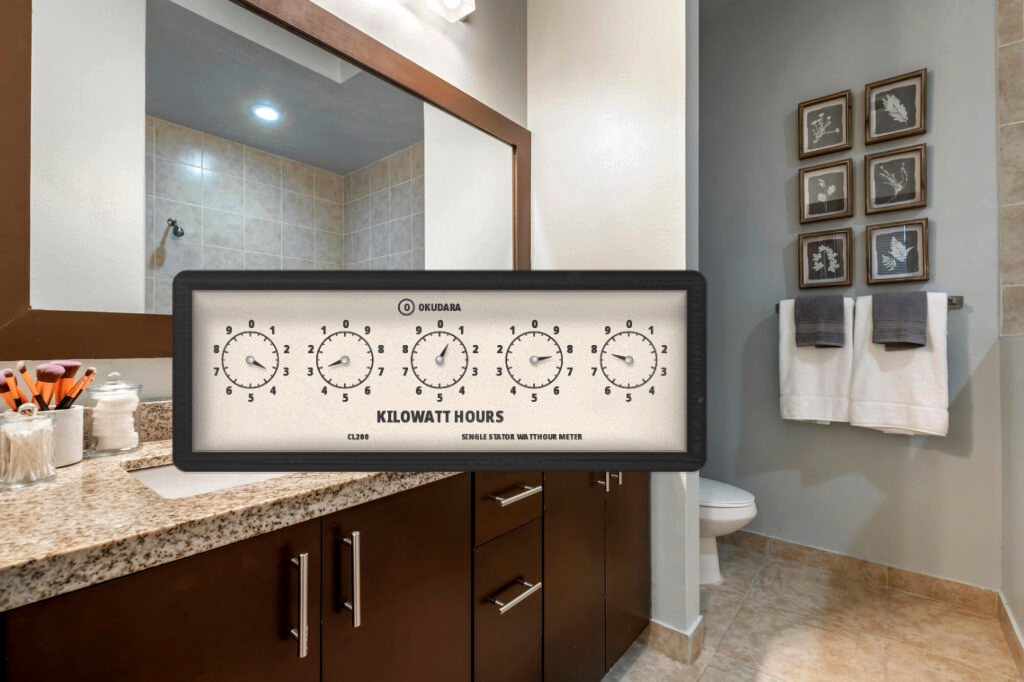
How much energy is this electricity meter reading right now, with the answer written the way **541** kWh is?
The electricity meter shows **33078** kWh
